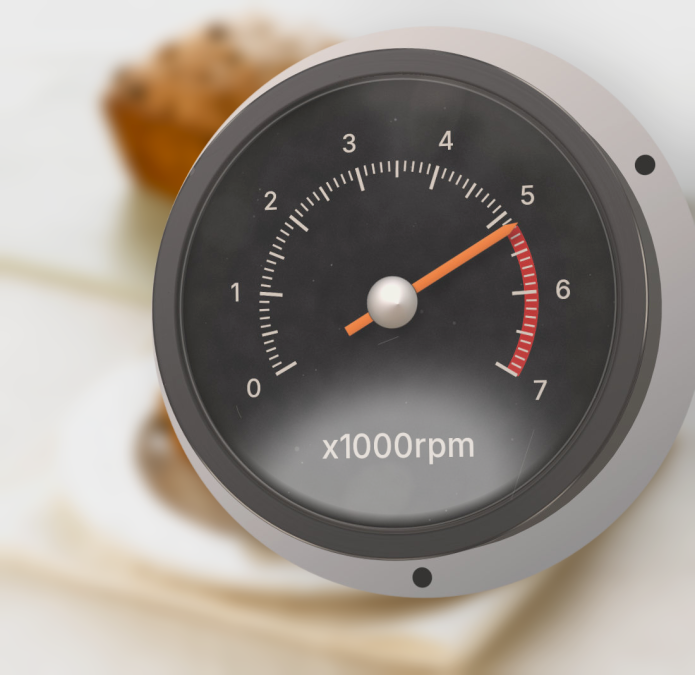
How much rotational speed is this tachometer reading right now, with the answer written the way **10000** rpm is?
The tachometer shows **5200** rpm
